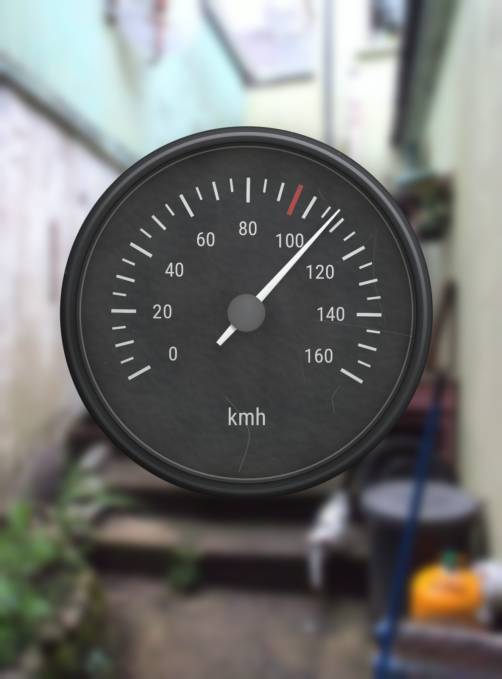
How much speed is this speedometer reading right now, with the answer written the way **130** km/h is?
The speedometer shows **107.5** km/h
